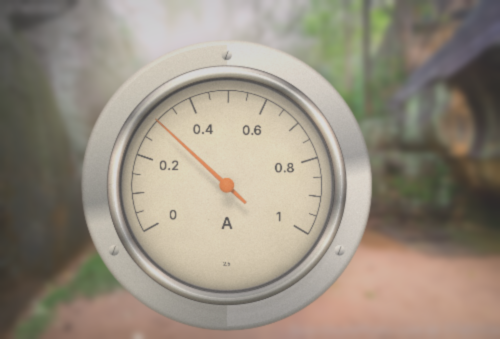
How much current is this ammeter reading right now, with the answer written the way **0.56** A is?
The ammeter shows **0.3** A
